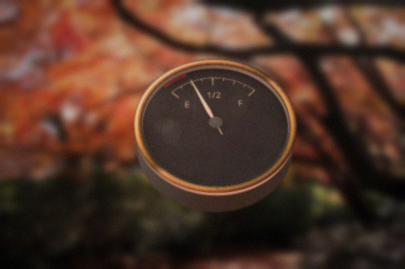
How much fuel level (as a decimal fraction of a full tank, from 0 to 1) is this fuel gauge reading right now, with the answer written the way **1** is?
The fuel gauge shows **0.25**
